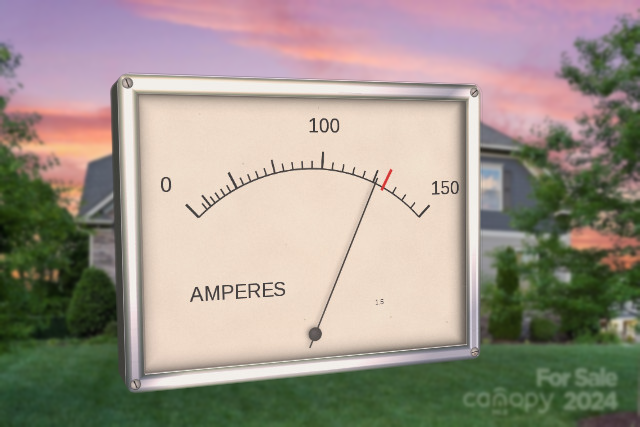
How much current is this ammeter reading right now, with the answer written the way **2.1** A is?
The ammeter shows **125** A
